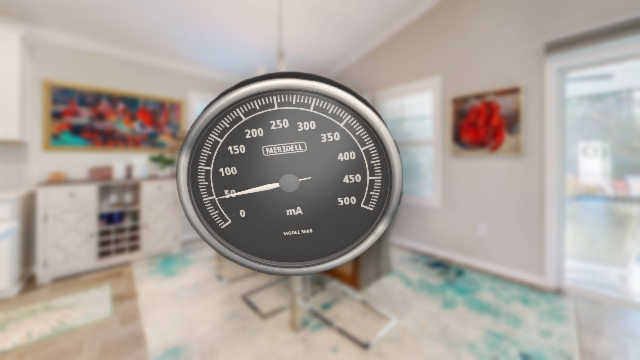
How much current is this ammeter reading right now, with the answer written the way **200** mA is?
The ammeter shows **50** mA
